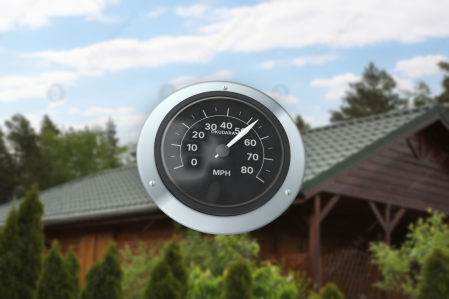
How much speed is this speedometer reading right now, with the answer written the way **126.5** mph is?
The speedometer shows **52.5** mph
